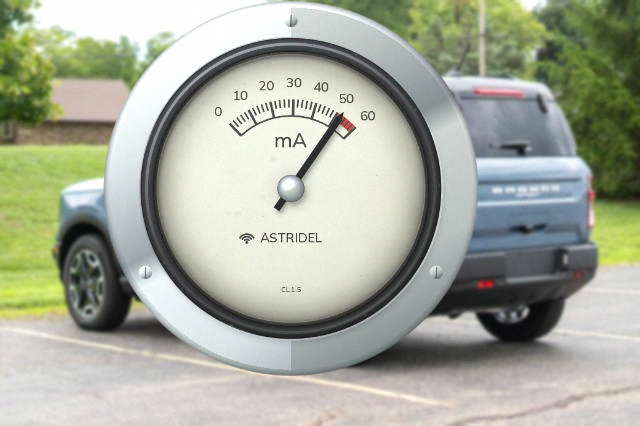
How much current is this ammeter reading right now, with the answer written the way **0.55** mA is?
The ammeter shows **52** mA
